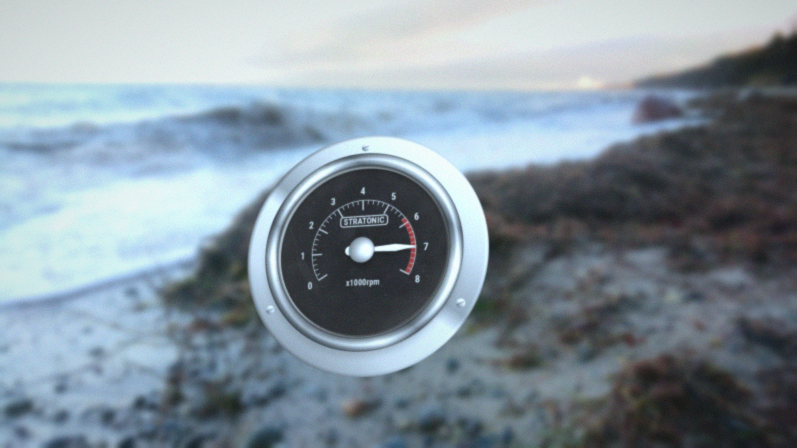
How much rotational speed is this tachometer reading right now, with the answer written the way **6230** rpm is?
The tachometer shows **7000** rpm
